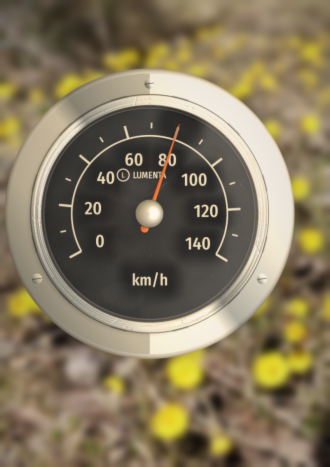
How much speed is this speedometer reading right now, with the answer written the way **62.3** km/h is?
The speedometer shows **80** km/h
